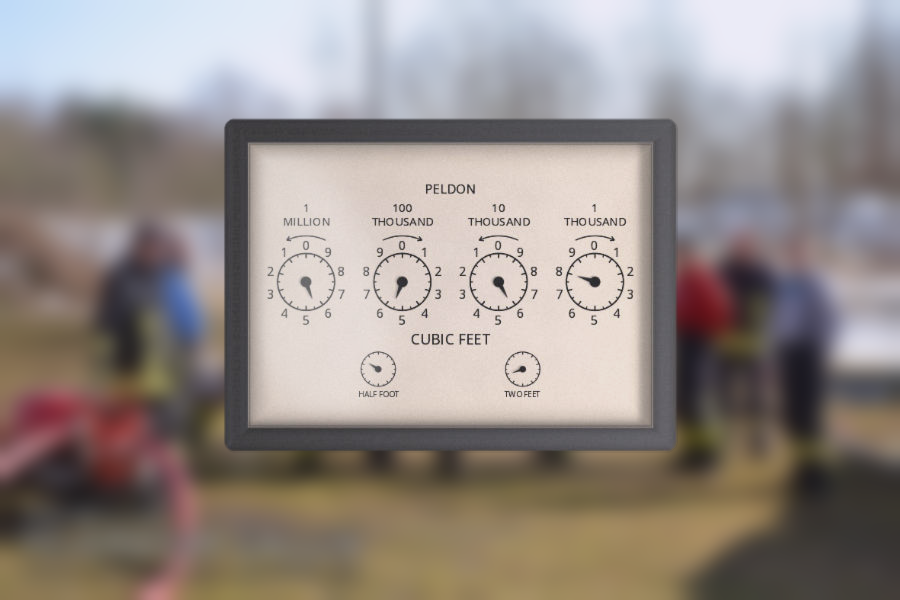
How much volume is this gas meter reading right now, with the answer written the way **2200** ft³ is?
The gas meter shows **555800** ft³
